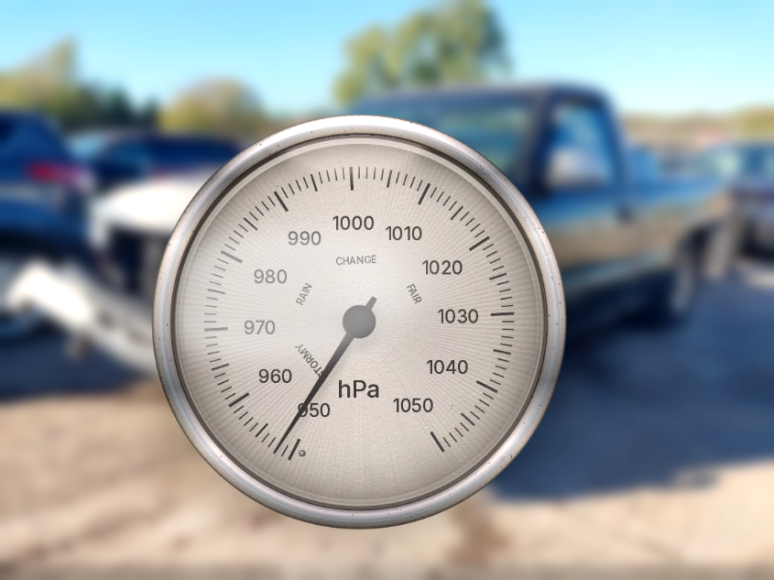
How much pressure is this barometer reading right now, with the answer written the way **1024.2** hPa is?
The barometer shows **952** hPa
